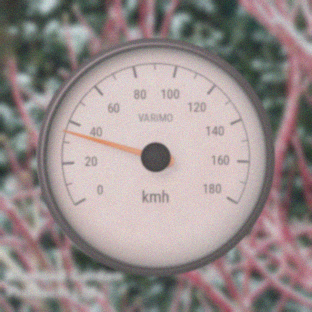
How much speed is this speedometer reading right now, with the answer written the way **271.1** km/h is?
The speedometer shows **35** km/h
